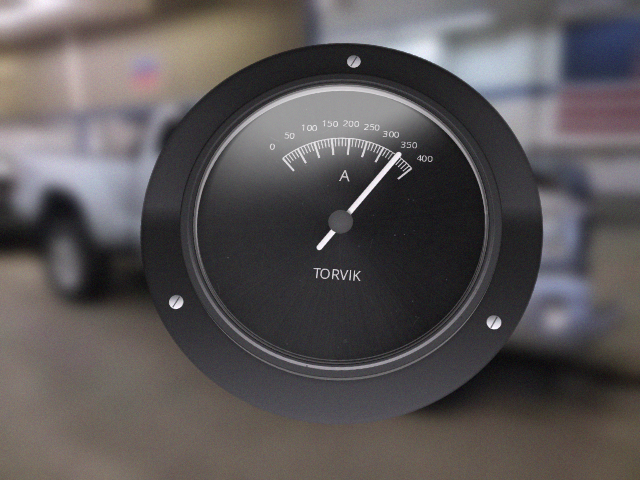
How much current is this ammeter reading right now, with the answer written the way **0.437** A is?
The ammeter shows **350** A
